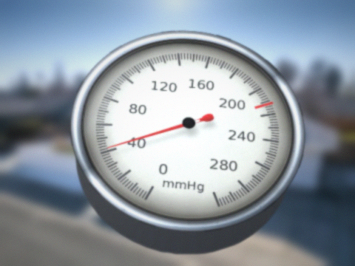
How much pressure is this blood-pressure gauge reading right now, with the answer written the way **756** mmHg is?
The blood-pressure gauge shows **40** mmHg
